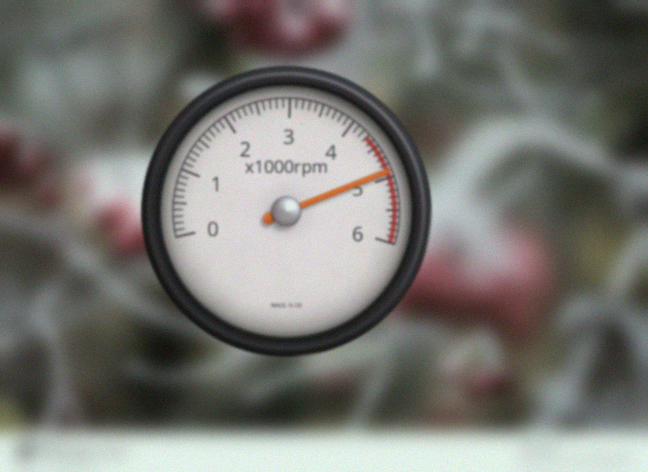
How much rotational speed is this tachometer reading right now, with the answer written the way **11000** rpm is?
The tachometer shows **4900** rpm
